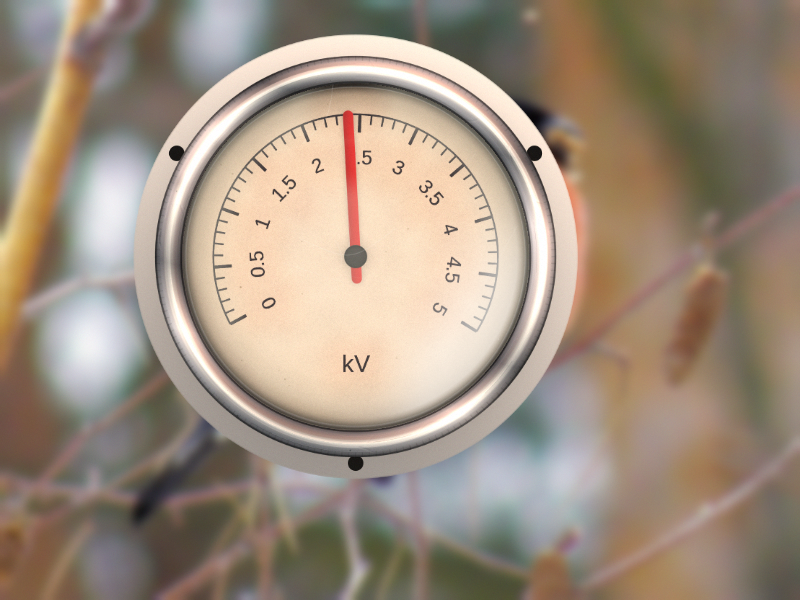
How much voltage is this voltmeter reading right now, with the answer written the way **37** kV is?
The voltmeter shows **2.4** kV
